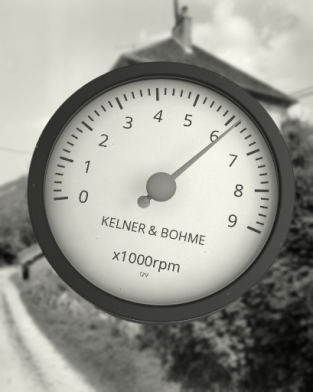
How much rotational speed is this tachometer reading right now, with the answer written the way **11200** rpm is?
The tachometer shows **6200** rpm
